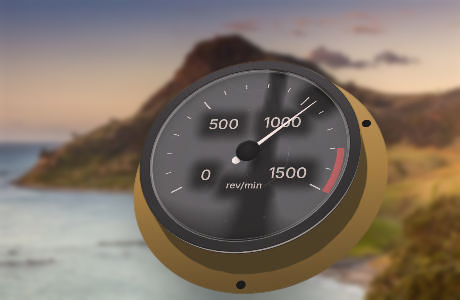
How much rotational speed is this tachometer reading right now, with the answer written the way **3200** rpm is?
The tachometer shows **1050** rpm
